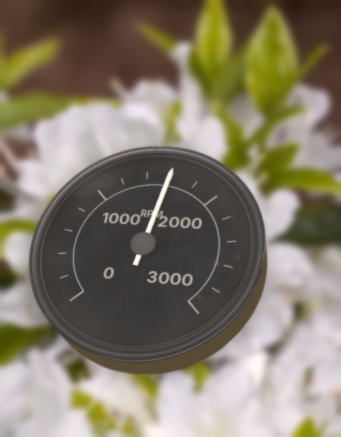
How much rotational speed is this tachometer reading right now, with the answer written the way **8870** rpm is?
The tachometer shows **1600** rpm
